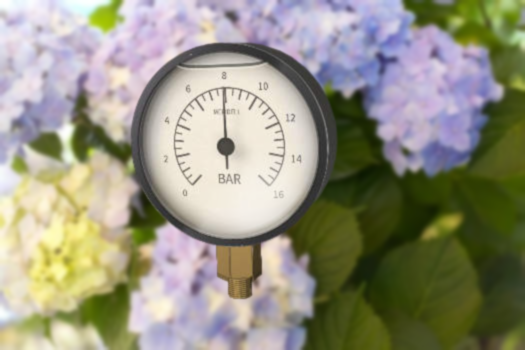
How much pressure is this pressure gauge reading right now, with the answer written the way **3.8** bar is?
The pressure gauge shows **8** bar
